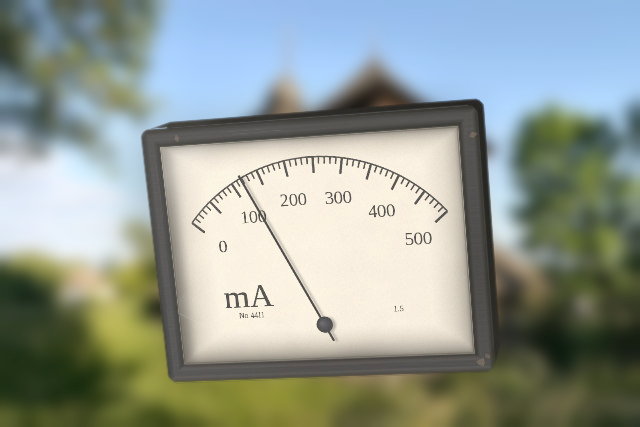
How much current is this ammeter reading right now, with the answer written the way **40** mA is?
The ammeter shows **120** mA
